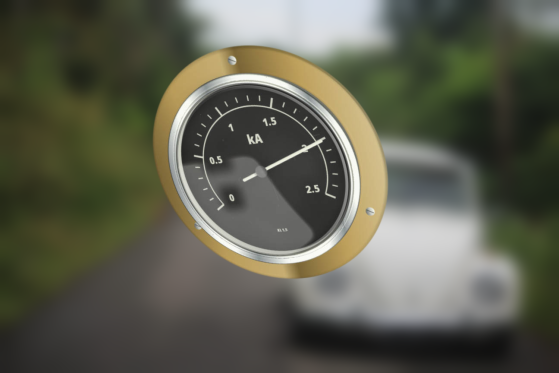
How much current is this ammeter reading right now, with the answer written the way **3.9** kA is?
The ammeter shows **2** kA
